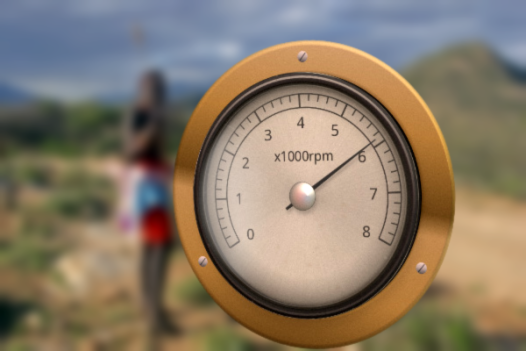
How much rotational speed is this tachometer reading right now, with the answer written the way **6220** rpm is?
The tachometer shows **5900** rpm
